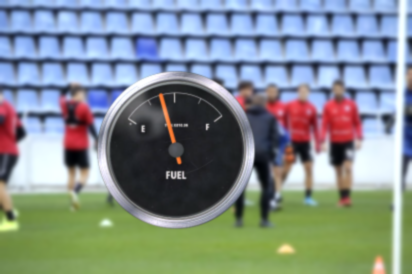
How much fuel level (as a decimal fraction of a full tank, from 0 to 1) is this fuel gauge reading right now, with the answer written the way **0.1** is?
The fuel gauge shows **0.375**
